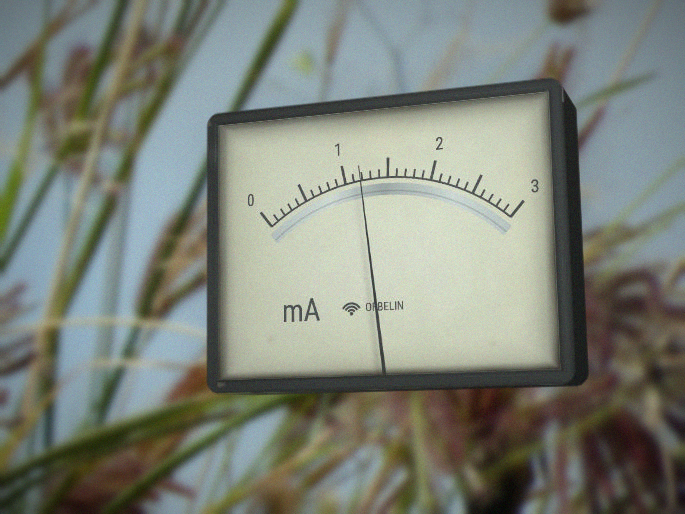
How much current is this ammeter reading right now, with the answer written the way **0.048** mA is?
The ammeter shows **1.2** mA
